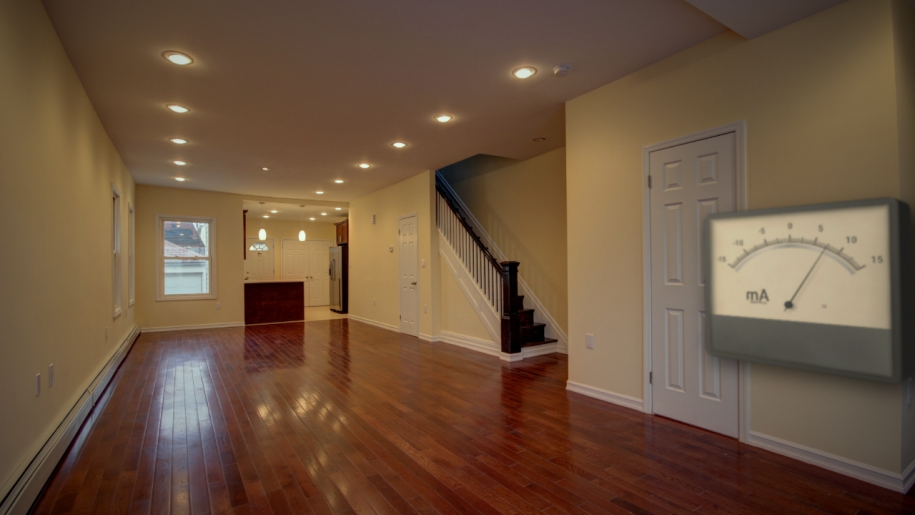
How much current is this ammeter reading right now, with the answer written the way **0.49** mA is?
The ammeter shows **7.5** mA
